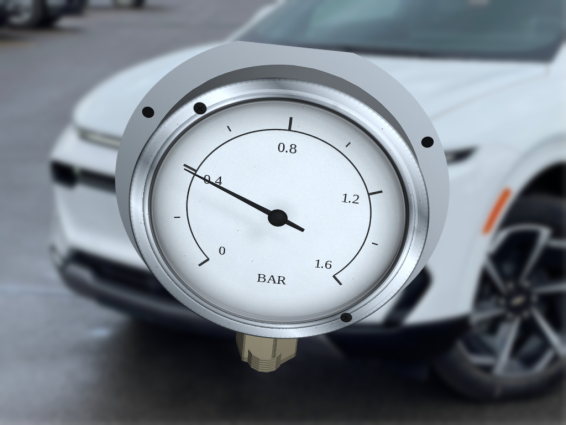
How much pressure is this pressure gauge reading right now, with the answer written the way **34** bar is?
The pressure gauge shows **0.4** bar
